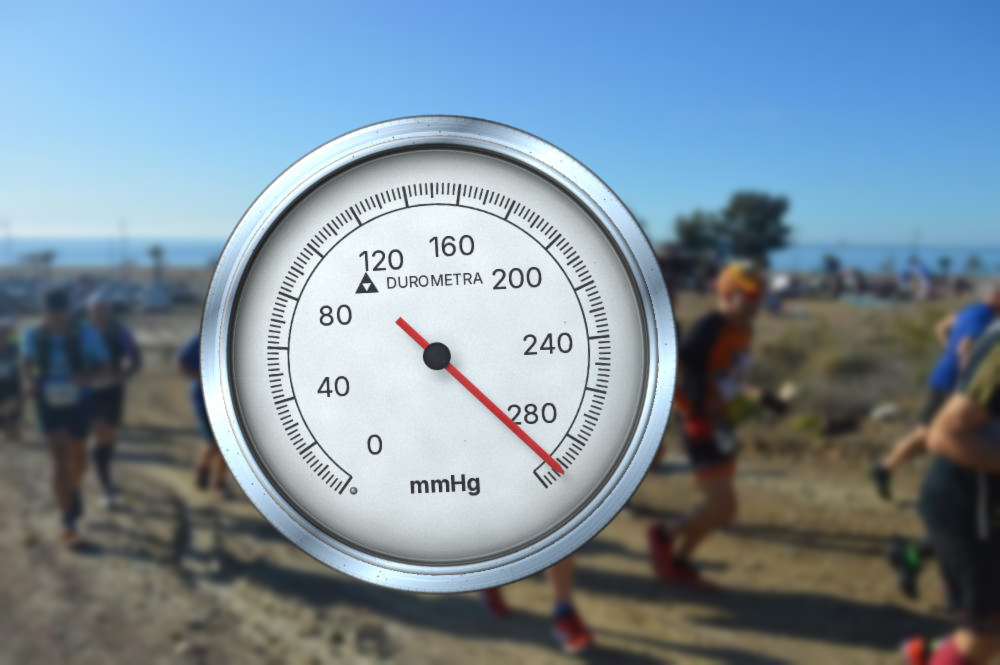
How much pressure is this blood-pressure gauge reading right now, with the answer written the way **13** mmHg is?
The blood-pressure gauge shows **292** mmHg
